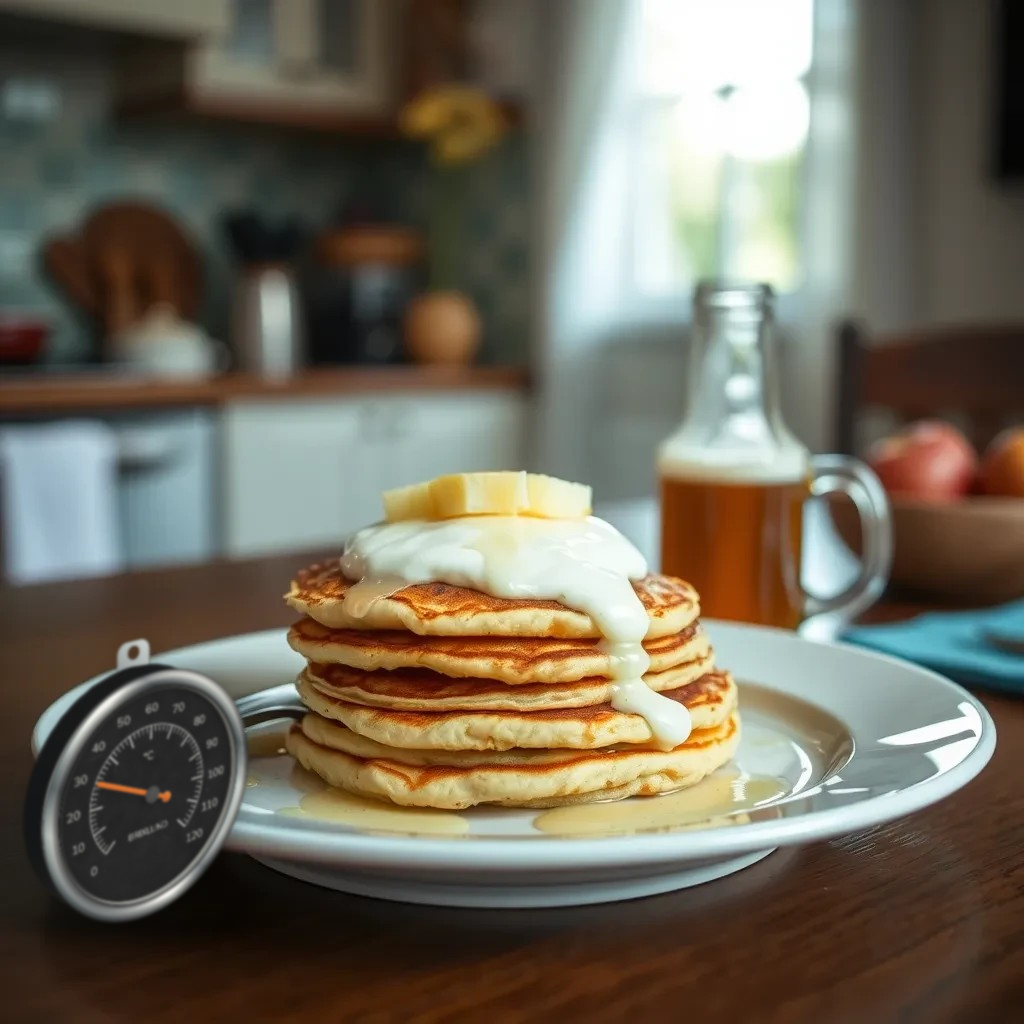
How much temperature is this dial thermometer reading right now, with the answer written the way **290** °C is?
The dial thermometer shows **30** °C
